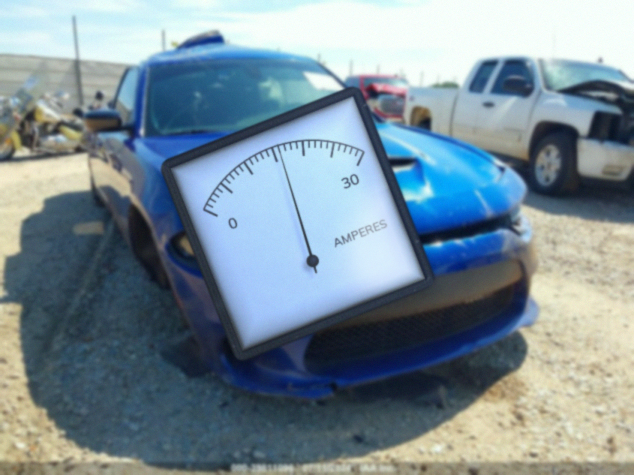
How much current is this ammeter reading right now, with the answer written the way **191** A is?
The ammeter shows **16** A
